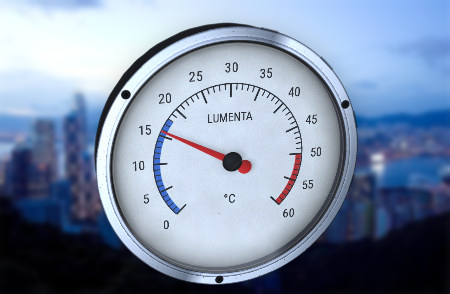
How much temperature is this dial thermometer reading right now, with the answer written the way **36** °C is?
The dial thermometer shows **16** °C
